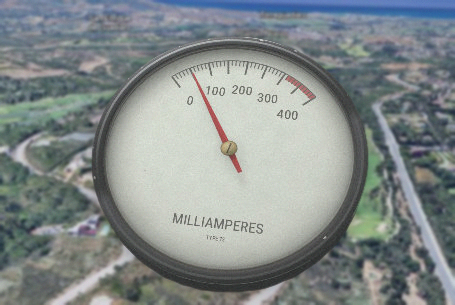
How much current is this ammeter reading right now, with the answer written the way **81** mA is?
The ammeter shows **50** mA
